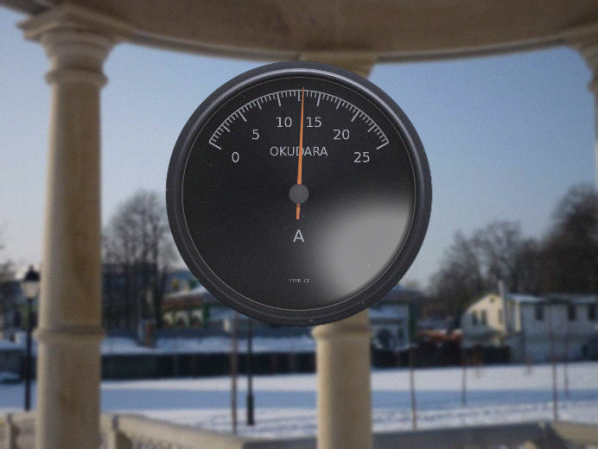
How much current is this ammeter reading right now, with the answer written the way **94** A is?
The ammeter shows **13** A
